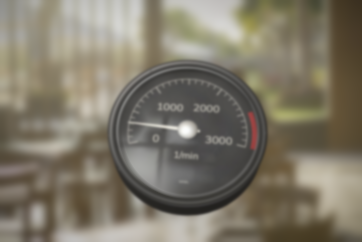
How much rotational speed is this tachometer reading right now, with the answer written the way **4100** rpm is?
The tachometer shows **300** rpm
